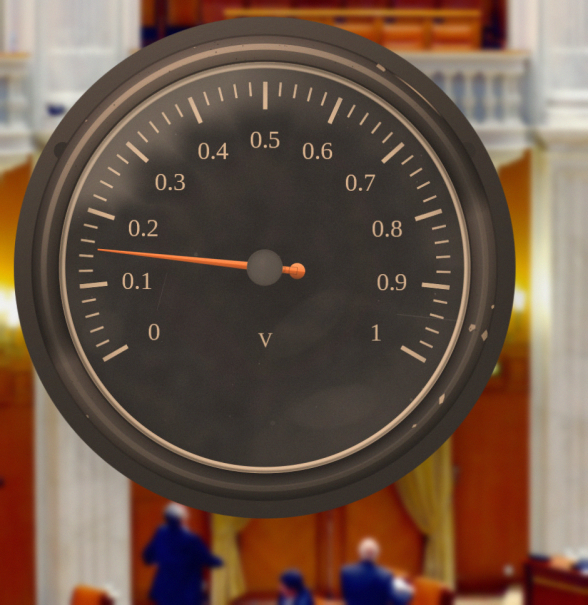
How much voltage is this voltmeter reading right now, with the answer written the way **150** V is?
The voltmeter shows **0.15** V
